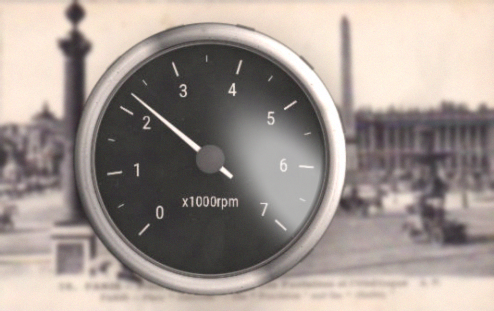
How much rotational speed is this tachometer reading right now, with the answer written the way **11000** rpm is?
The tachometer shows **2250** rpm
